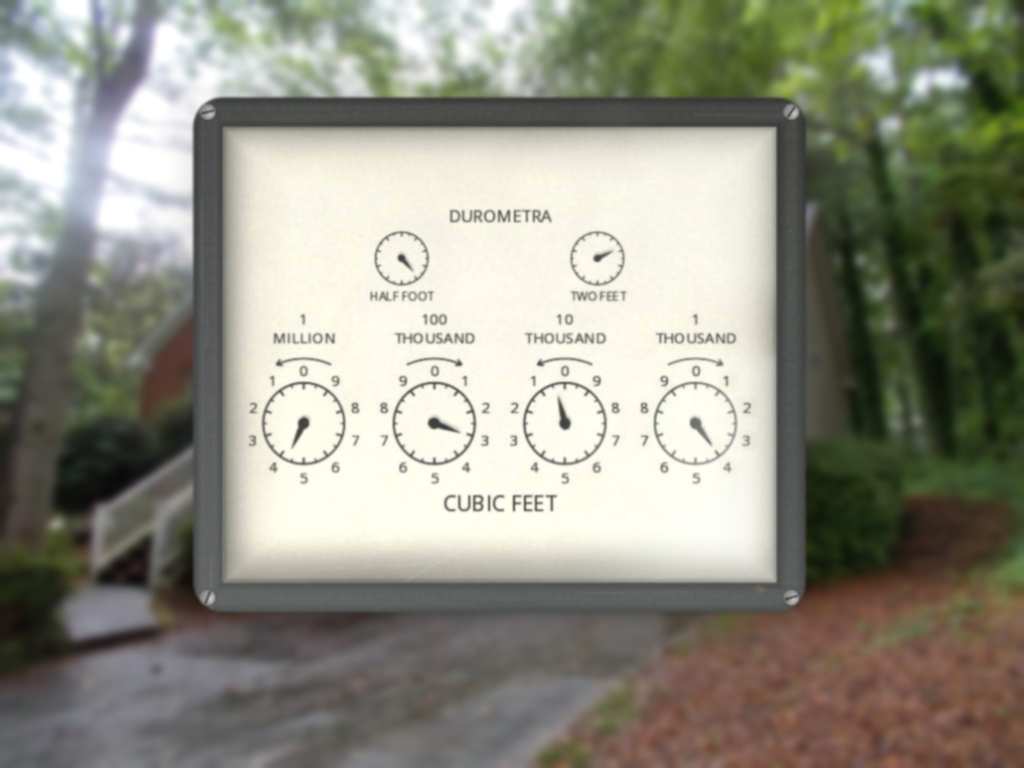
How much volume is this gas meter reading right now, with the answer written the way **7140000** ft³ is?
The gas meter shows **430400** ft³
